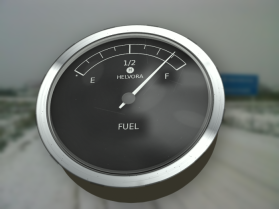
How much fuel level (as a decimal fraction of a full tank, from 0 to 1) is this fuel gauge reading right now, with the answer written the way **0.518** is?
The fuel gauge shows **0.875**
